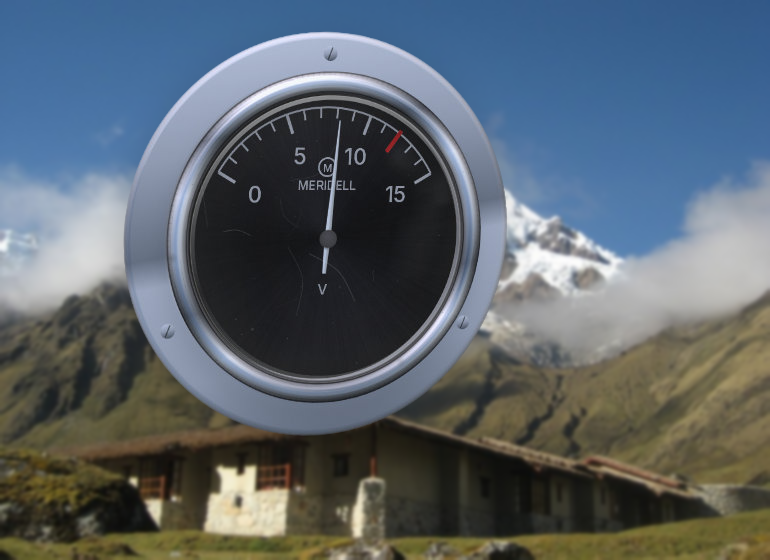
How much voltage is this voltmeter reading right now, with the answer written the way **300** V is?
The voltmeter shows **8** V
